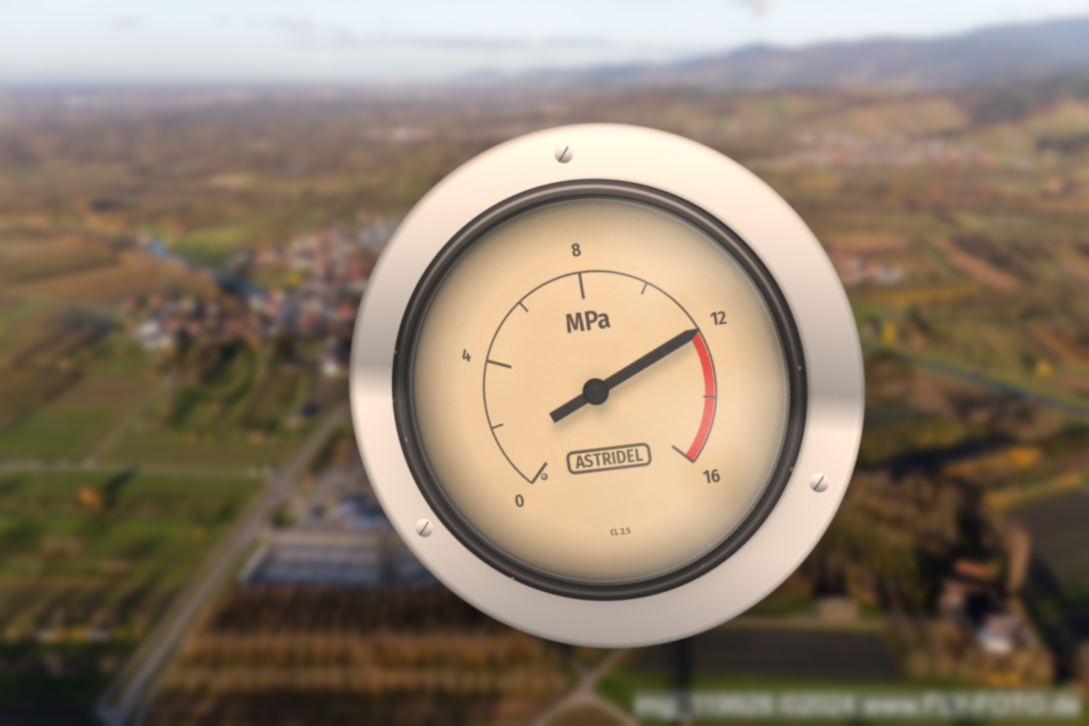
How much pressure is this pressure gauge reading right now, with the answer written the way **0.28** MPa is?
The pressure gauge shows **12** MPa
